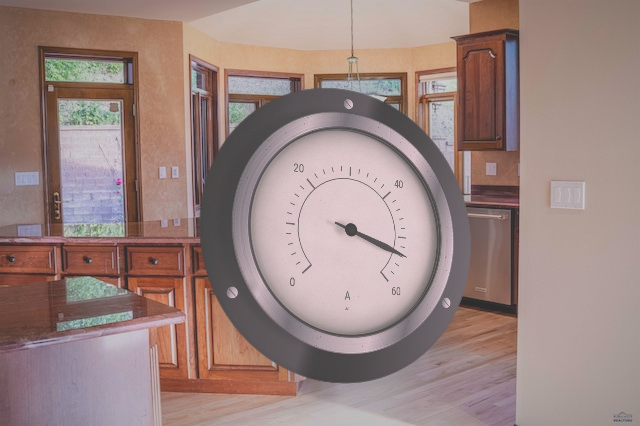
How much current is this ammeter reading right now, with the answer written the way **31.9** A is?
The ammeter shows **54** A
